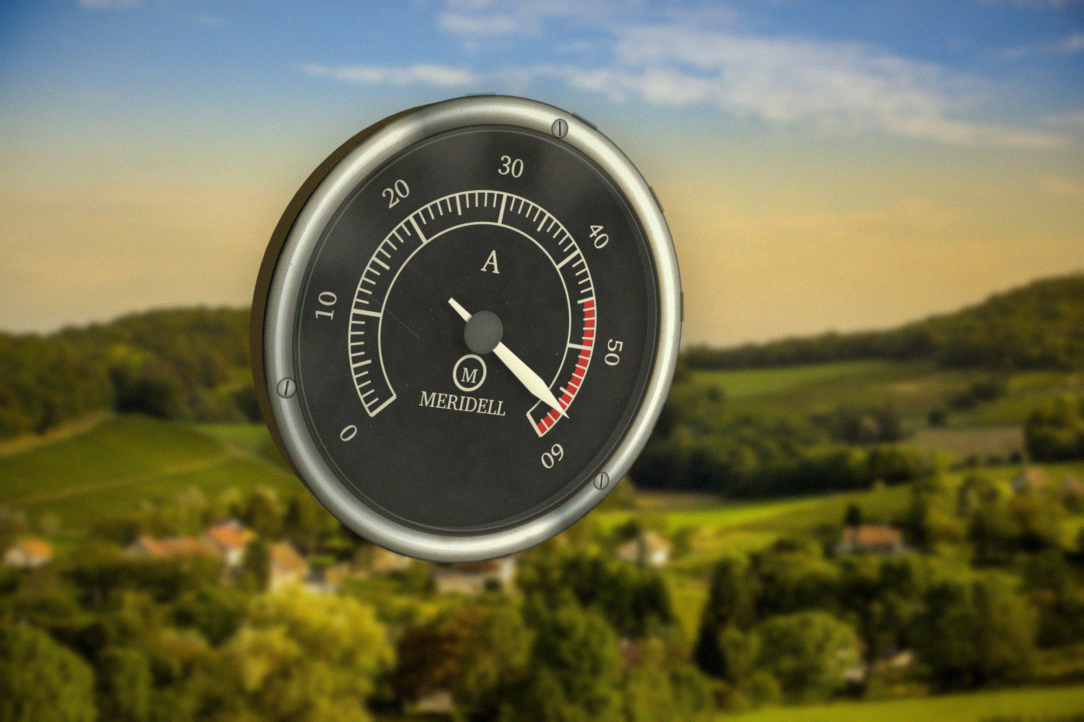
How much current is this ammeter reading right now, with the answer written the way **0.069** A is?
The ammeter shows **57** A
